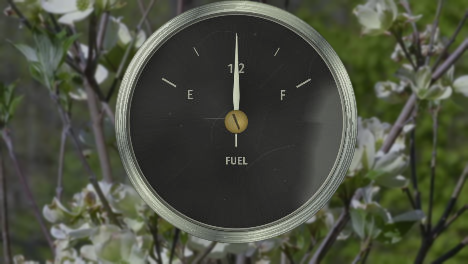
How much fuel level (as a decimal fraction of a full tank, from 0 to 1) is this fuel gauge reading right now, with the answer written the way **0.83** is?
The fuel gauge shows **0.5**
